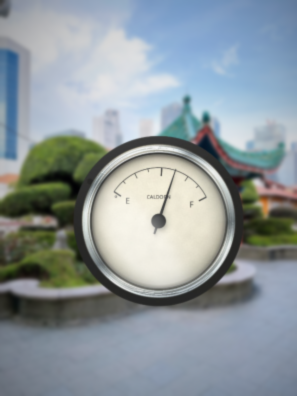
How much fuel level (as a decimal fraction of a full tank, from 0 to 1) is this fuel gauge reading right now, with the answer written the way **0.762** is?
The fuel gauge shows **0.625**
